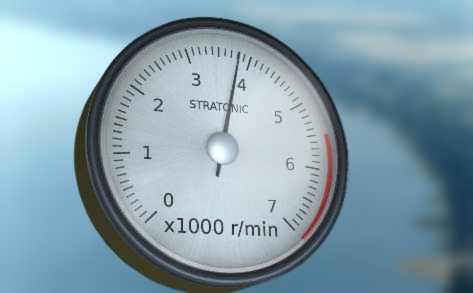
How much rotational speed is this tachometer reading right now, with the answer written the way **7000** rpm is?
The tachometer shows **3800** rpm
